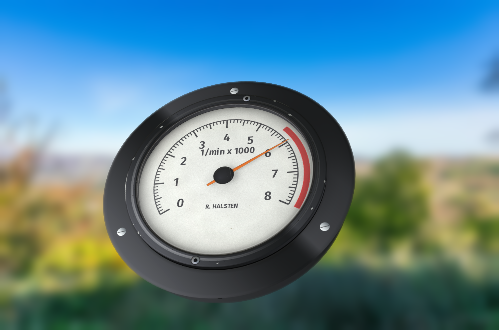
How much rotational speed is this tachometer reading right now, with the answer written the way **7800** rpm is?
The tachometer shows **6000** rpm
